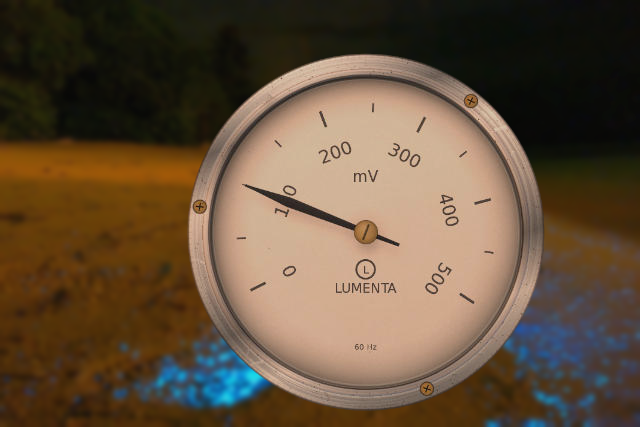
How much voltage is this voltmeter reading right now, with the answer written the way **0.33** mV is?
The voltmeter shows **100** mV
